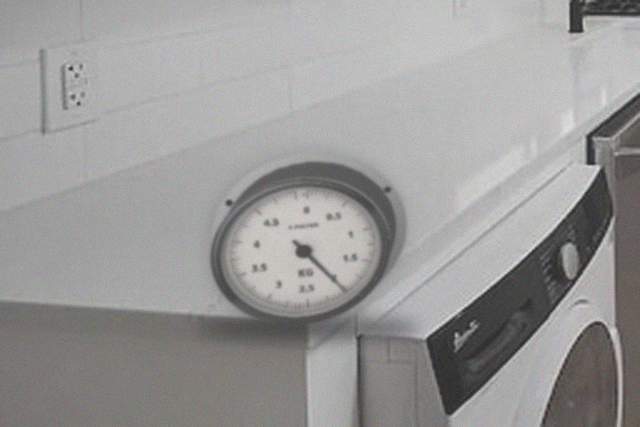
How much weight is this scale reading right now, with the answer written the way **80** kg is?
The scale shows **2** kg
